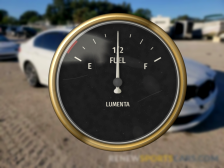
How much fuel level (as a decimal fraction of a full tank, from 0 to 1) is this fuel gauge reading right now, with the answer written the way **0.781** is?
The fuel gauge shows **0.5**
